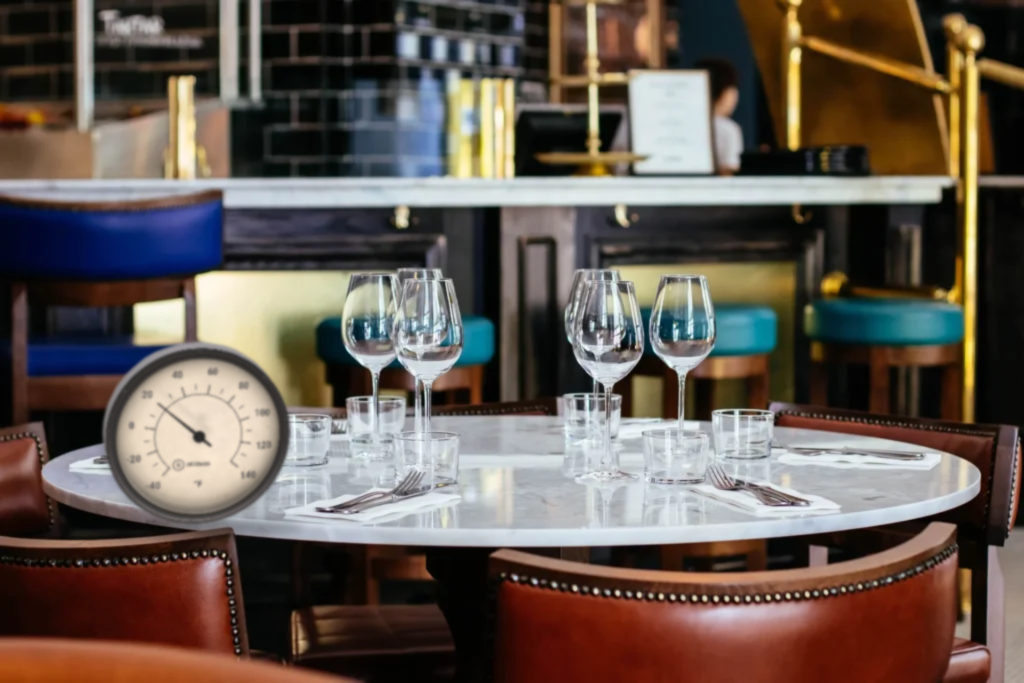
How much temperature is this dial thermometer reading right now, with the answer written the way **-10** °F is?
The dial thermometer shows **20** °F
